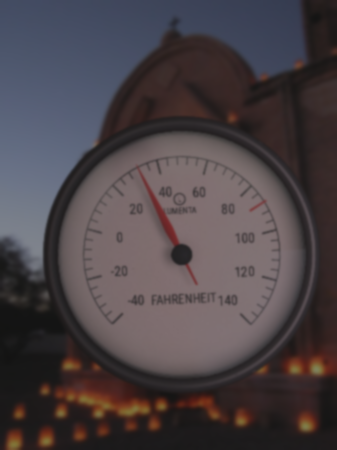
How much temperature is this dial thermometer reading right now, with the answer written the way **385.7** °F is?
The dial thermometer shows **32** °F
